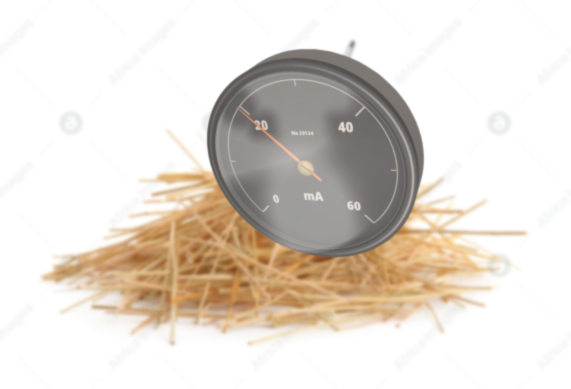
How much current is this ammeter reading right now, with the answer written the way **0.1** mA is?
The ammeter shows **20** mA
